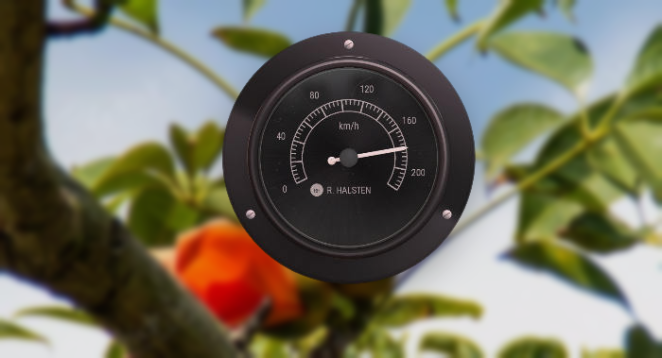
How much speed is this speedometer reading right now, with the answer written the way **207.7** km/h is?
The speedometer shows **180** km/h
